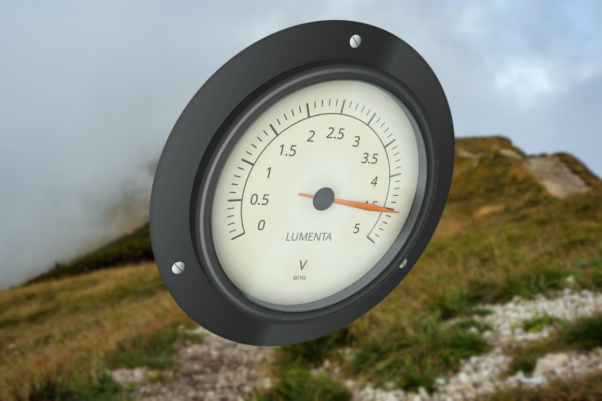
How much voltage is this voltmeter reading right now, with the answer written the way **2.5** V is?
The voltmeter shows **4.5** V
